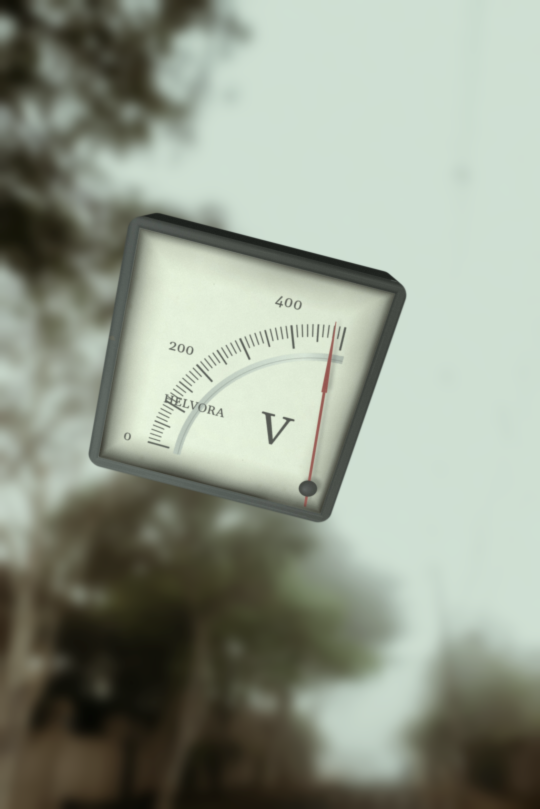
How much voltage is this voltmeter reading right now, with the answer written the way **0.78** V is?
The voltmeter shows **480** V
